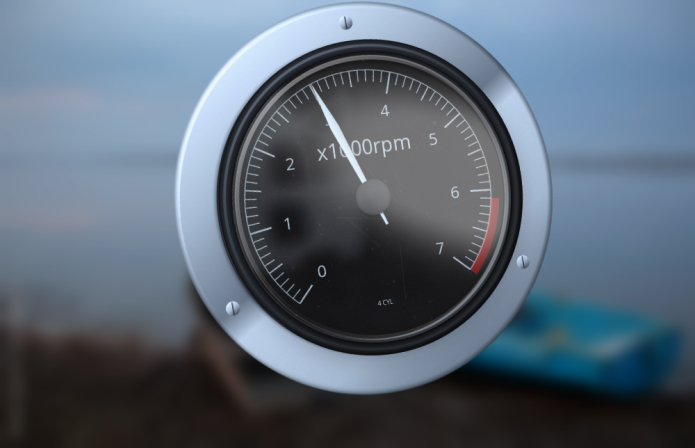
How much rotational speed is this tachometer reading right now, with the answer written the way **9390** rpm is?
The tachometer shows **3000** rpm
